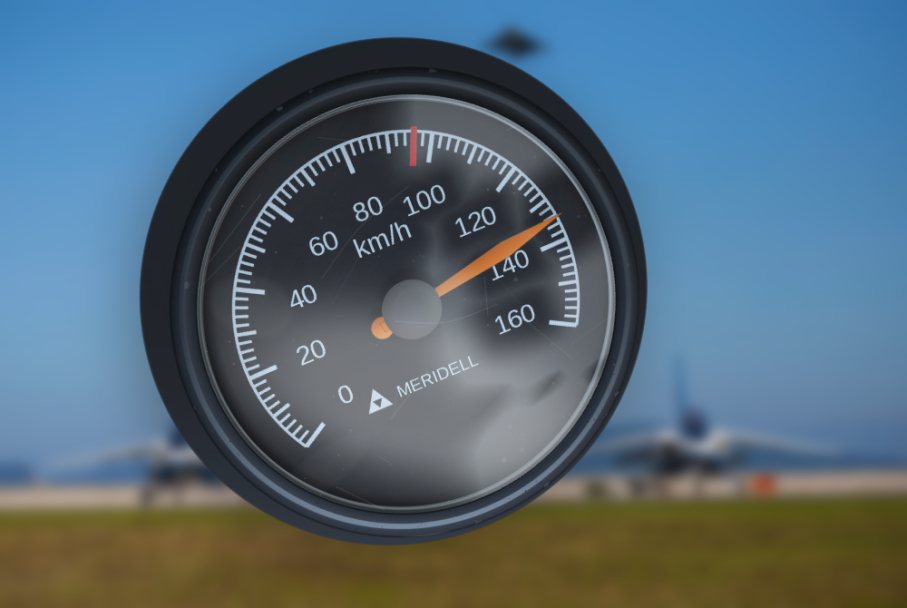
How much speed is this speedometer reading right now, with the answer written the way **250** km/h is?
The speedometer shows **134** km/h
